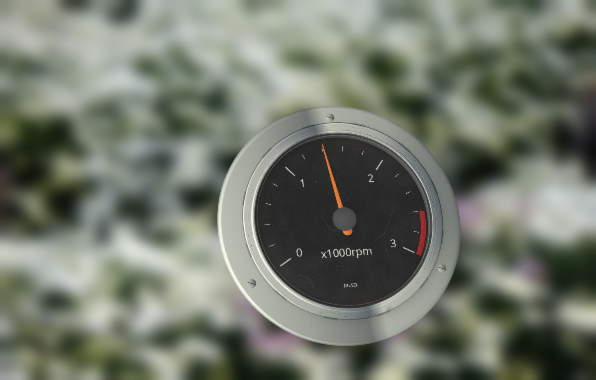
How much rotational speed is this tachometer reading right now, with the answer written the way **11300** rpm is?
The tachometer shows **1400** rpm
